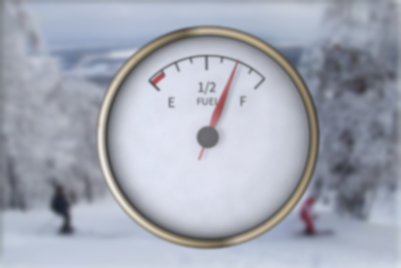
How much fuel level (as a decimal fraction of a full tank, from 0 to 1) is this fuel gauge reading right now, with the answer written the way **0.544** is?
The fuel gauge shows **0.75**
